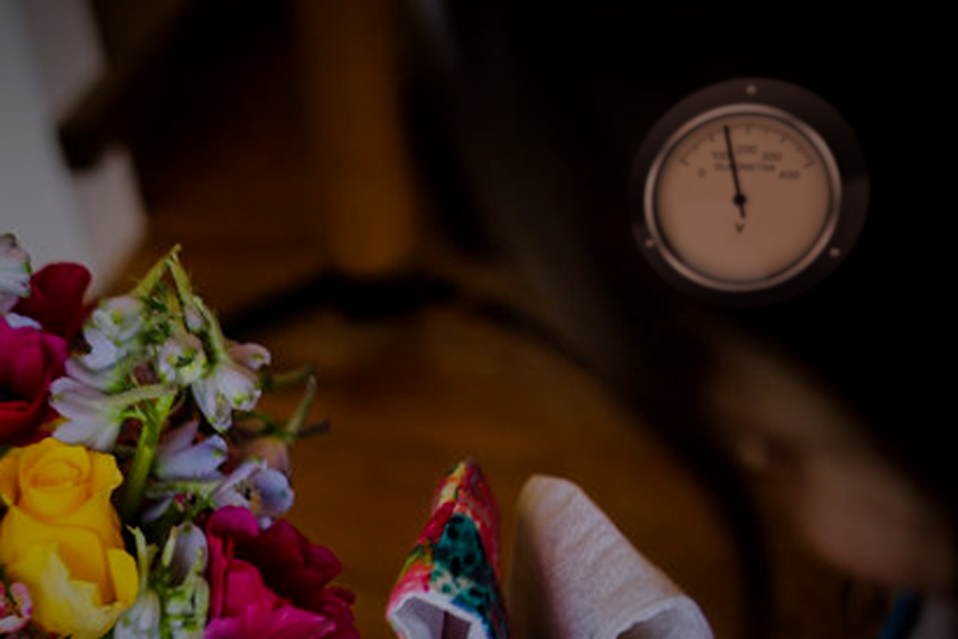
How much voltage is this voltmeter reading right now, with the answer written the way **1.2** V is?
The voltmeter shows **150** V
